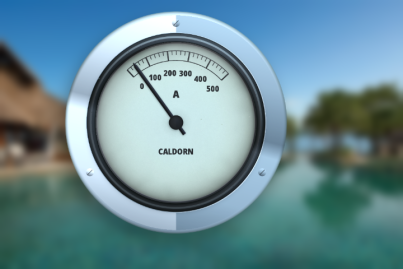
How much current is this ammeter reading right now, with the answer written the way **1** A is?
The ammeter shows **40** A
